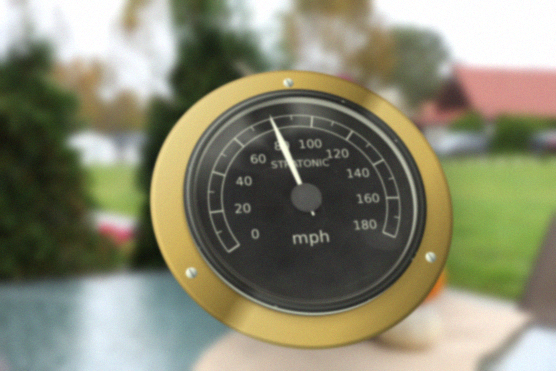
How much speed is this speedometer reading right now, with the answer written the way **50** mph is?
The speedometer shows **80** mph
